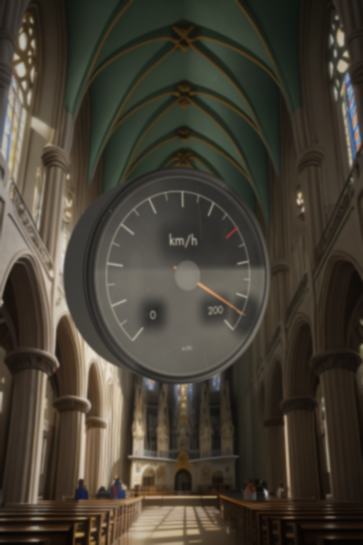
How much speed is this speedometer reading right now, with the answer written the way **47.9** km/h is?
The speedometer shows **190** km/h
